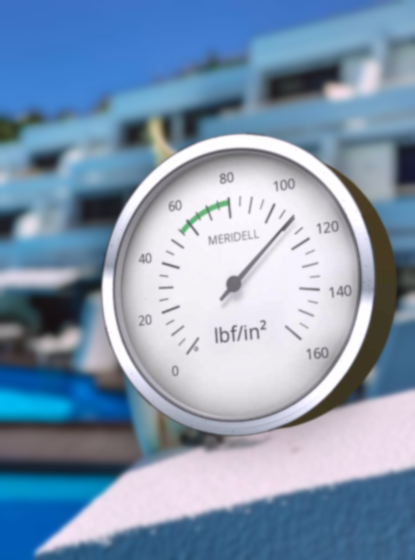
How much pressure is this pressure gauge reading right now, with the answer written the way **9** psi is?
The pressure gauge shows **110** psi
